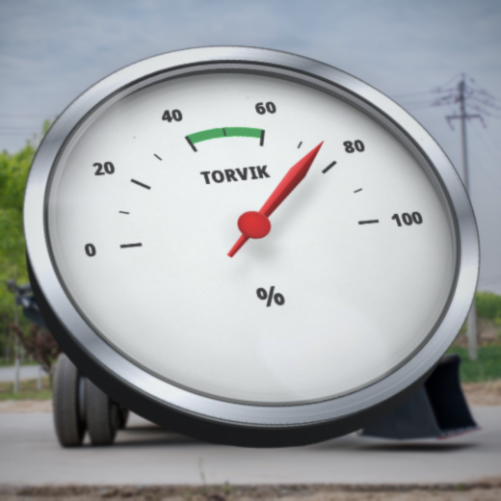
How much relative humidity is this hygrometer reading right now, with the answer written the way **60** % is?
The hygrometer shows **75** %
